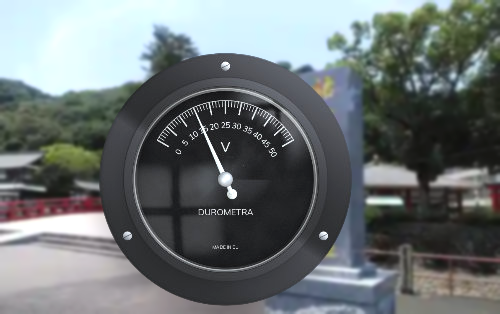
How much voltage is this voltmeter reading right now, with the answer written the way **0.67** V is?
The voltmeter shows **15** V
